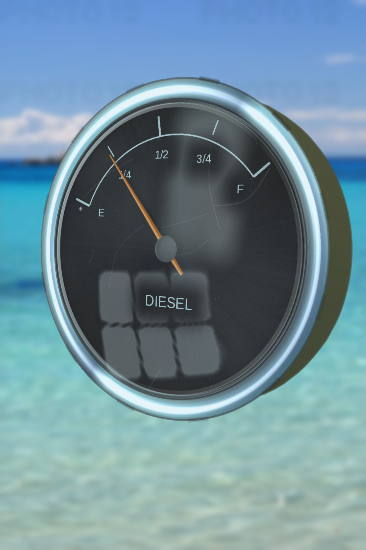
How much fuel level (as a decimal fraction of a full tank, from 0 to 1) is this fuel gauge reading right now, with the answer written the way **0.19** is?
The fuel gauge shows **0.25**
